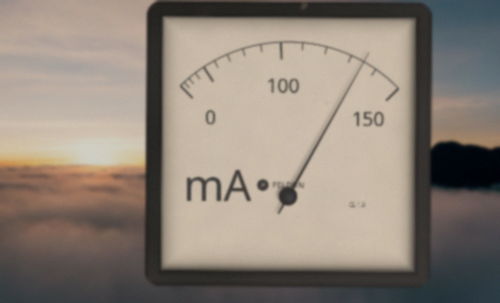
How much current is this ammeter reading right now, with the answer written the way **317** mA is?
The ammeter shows **135** mA
